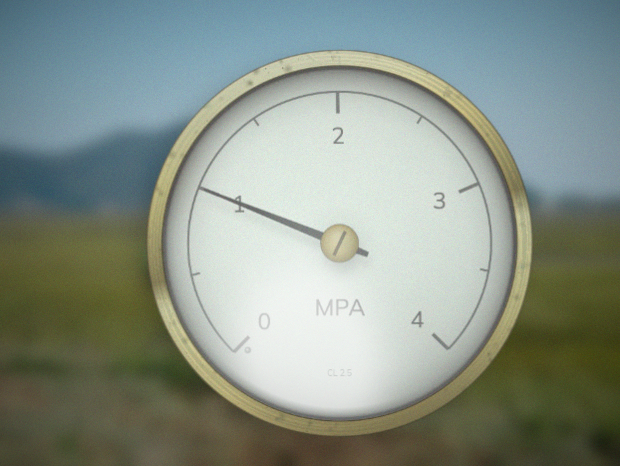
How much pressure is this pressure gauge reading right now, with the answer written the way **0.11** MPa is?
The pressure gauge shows **1** MPa
